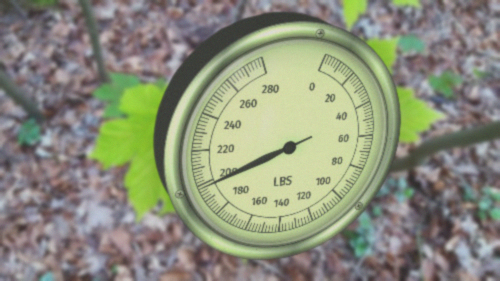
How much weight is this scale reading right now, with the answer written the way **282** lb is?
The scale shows **200** lb
